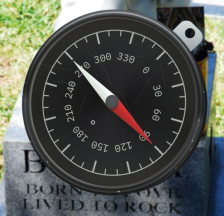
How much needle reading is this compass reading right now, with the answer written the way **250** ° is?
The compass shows **90** °
